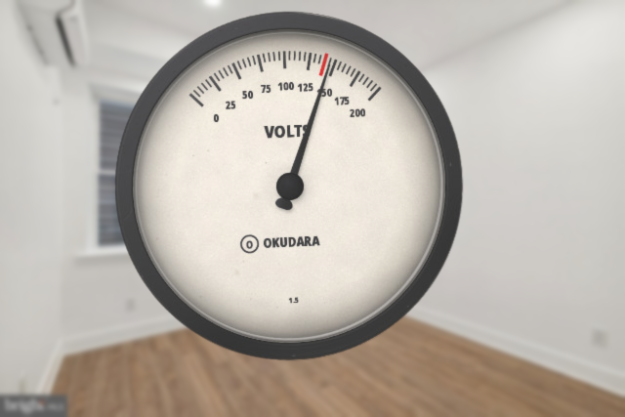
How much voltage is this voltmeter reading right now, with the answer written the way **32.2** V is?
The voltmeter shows **145** V
